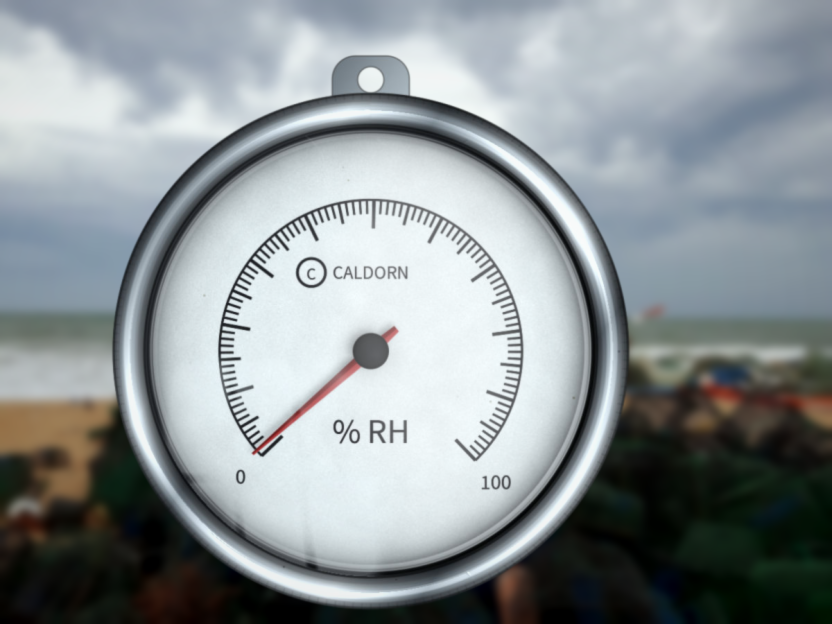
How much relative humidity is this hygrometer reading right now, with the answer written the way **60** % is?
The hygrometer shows **1** %
